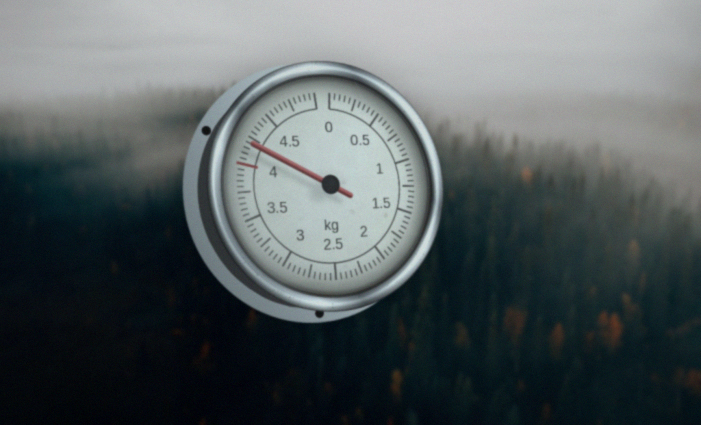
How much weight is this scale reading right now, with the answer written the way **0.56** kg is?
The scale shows **4.2** kg
